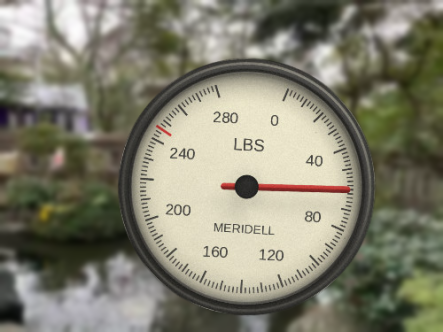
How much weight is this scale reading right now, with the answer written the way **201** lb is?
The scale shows **60** lb
